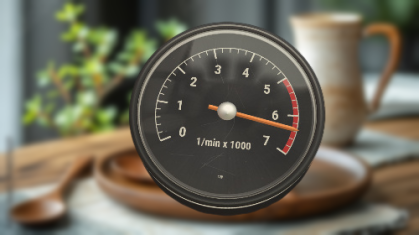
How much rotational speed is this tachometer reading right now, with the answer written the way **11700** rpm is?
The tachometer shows **6400** rpm
